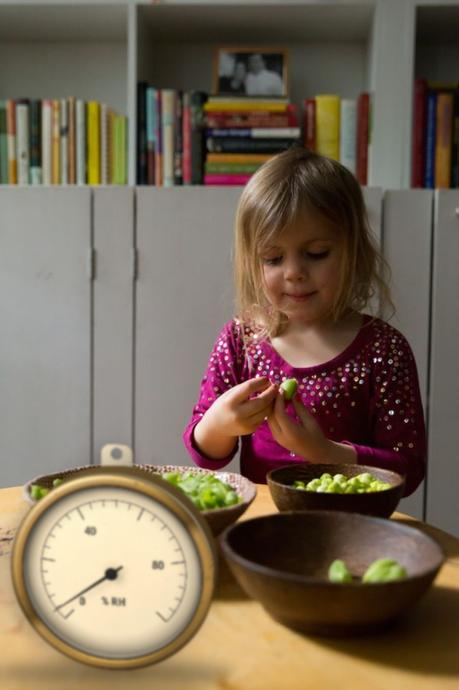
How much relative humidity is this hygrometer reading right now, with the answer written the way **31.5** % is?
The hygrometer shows **4** %
